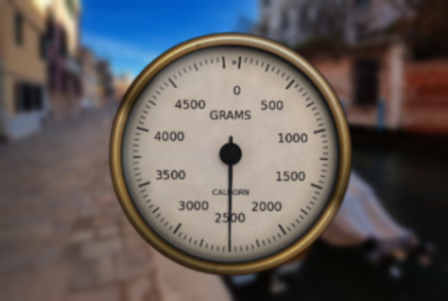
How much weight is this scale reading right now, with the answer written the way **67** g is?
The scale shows **2500** g
